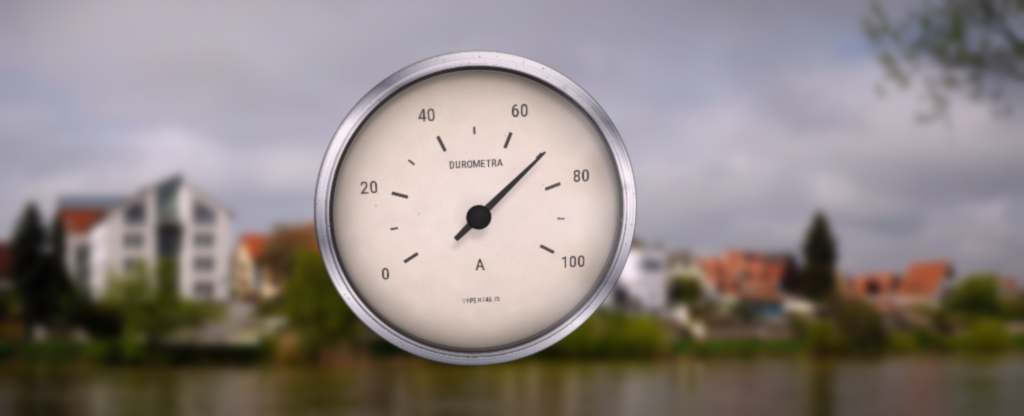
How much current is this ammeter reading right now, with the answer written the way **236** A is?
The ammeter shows **70** A
